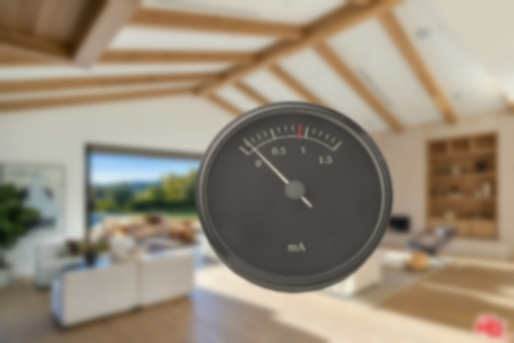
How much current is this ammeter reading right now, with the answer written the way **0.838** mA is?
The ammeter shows **0.1** mA
